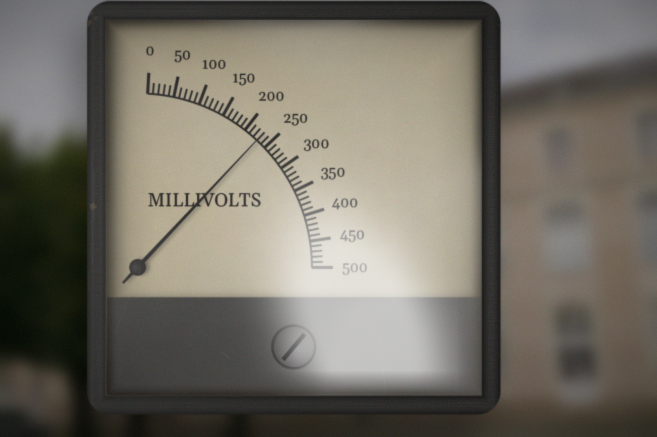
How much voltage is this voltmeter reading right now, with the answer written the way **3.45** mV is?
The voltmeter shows **230** mV
